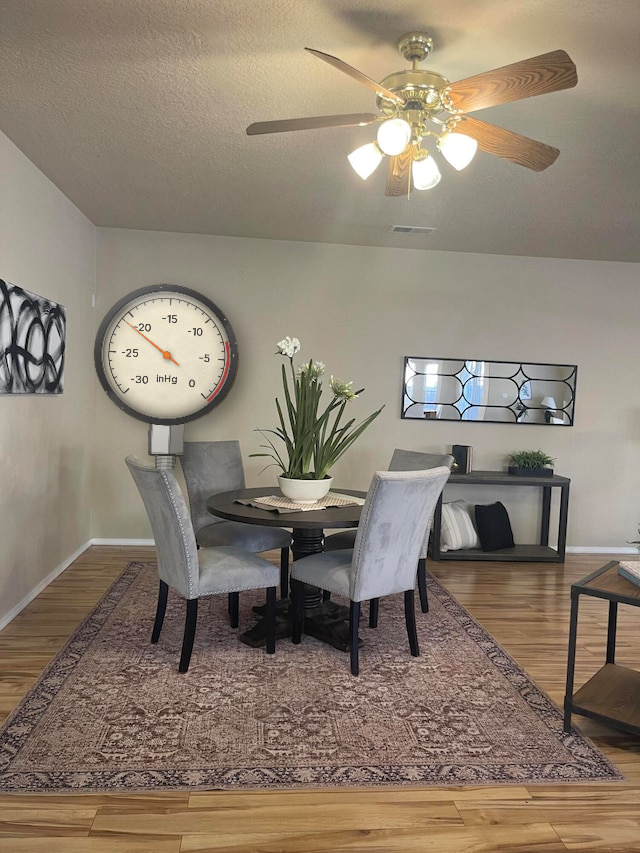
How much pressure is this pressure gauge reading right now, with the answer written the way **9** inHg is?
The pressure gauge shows **-21** inHg
